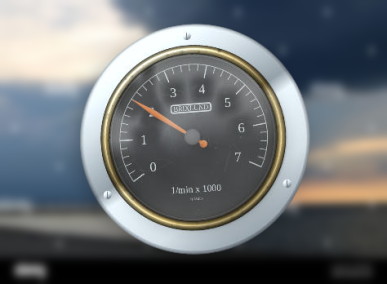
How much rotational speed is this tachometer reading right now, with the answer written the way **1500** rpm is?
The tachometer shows **2000** rpm
